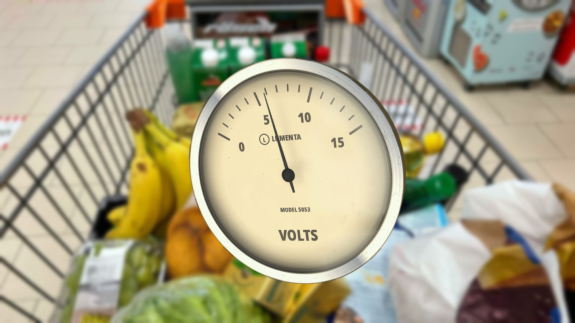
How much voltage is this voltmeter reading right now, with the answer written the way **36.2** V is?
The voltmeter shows **6** V
